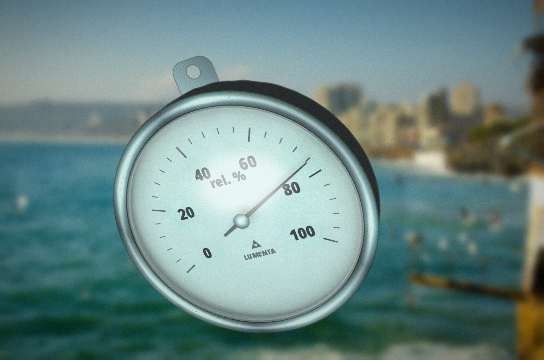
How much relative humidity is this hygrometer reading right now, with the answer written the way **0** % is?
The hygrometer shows **76** %
